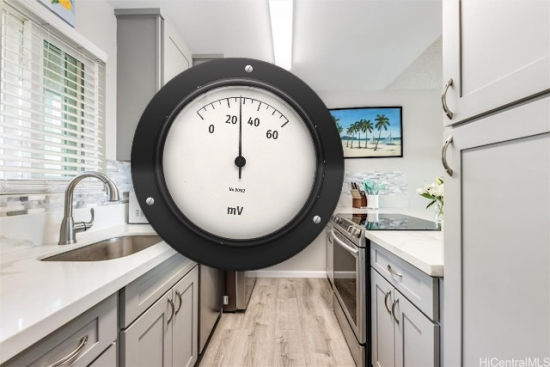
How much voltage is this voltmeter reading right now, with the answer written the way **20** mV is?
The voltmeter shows **27.5** mV
